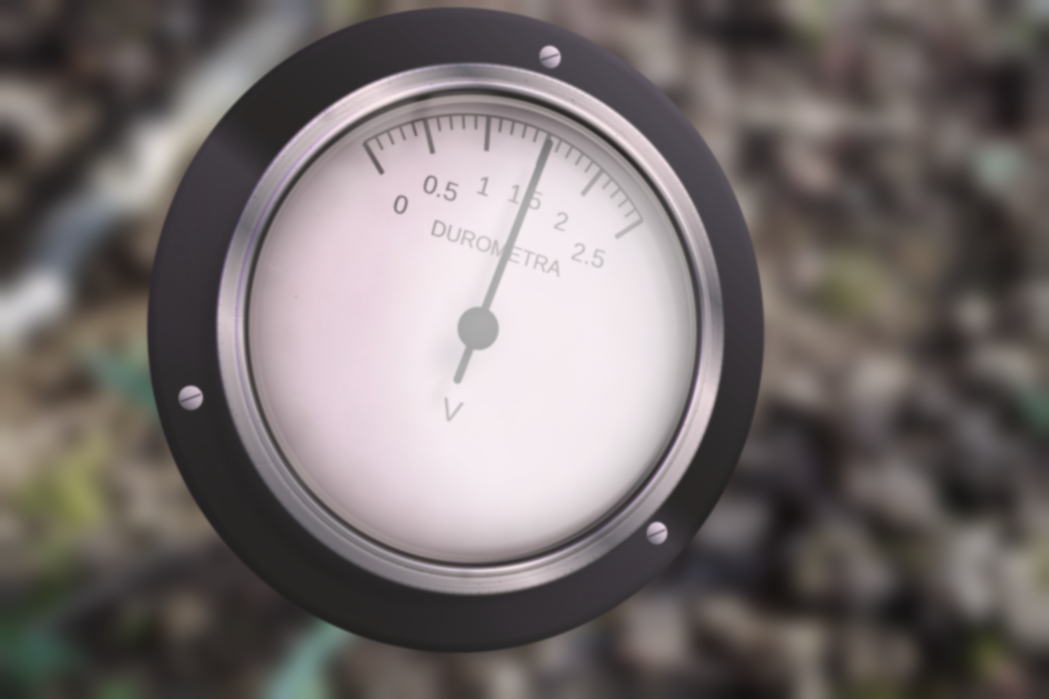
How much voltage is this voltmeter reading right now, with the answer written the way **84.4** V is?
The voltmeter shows **1.5** V
